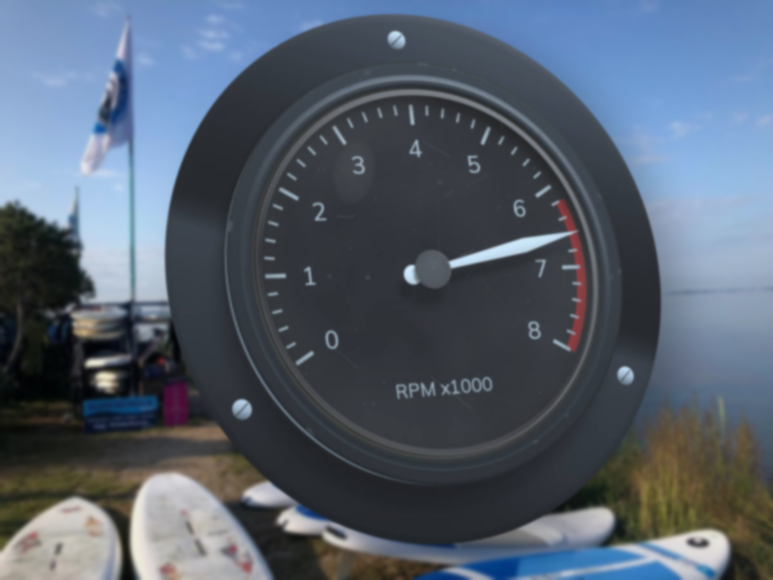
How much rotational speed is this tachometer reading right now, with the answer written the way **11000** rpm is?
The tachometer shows **6600** rpm
